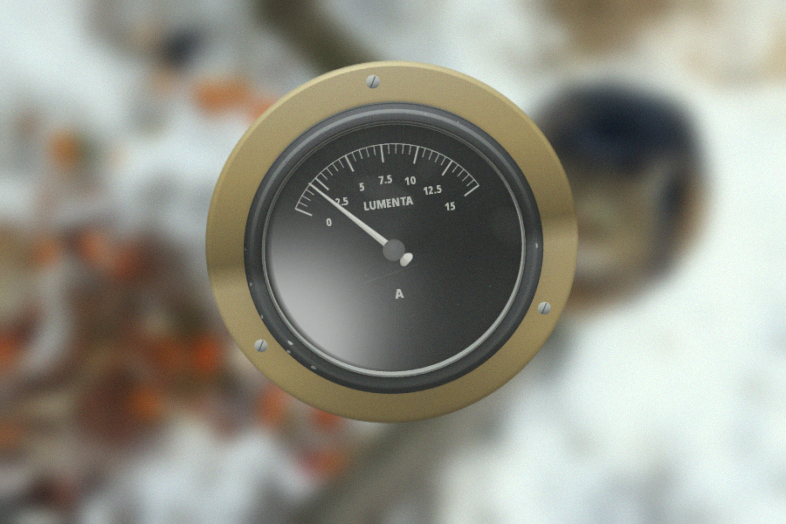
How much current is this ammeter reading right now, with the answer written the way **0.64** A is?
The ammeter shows **2** A
